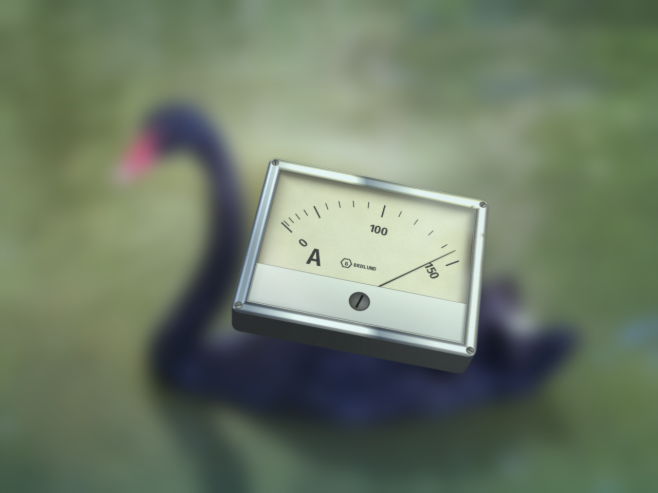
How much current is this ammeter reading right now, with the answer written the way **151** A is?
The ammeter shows **145** A
